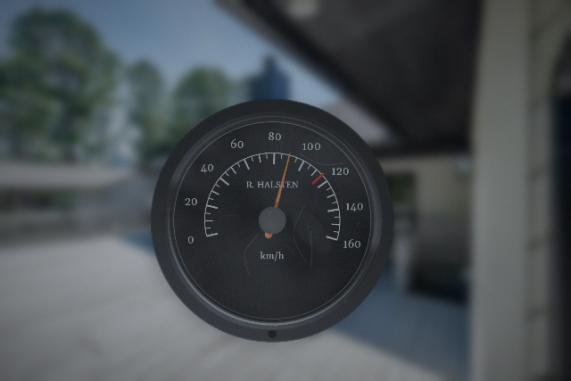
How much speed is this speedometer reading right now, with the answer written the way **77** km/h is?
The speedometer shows **90** km/h
